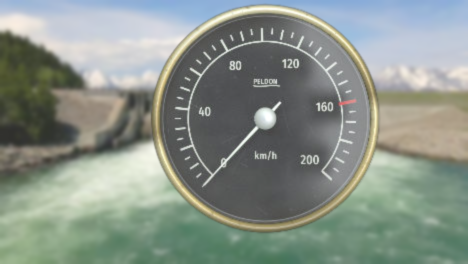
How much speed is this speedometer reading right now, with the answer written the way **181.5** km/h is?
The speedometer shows **0** km/h
